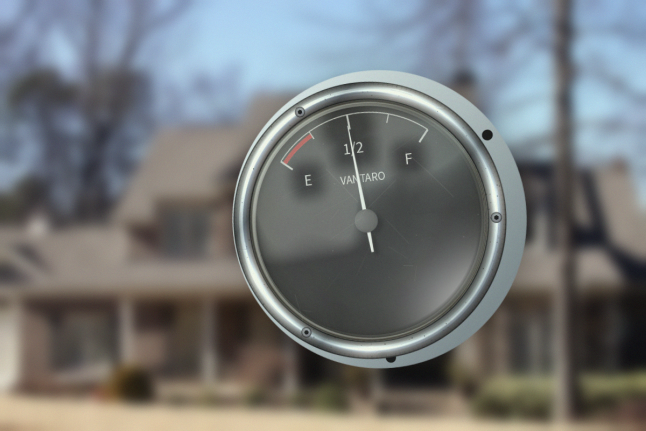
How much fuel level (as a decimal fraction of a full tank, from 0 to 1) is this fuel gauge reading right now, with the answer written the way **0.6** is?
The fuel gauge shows **0.5**
